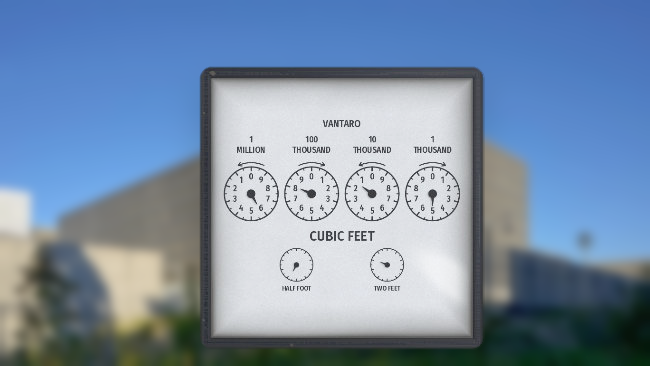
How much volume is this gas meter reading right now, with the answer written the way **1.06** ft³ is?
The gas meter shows **581500** ft³
